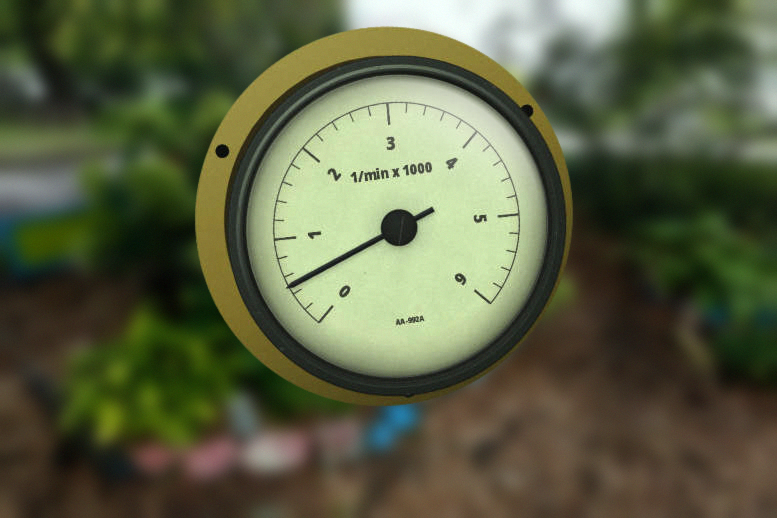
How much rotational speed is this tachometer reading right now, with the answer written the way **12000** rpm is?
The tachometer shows **500** rpm
